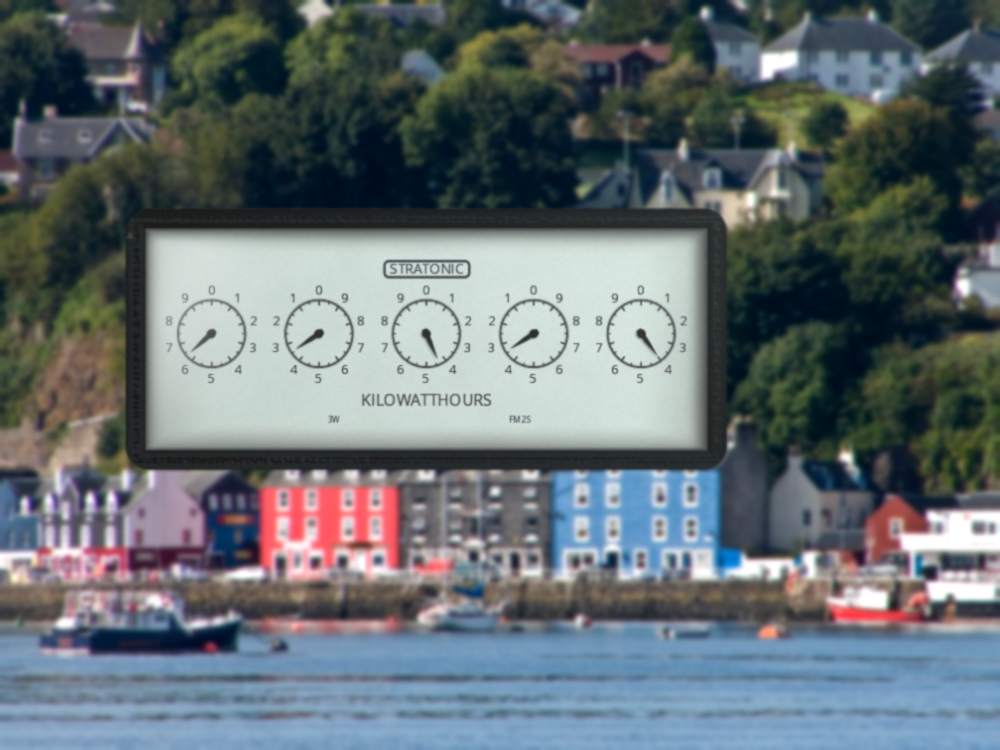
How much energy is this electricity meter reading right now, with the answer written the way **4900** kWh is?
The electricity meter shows **63434** kWh
